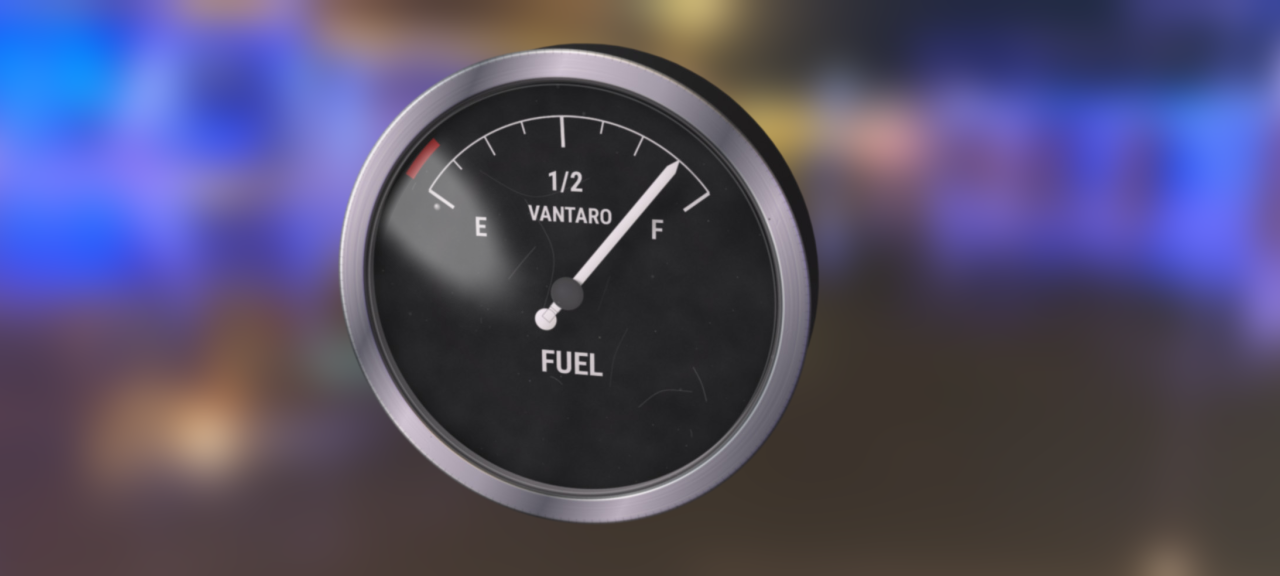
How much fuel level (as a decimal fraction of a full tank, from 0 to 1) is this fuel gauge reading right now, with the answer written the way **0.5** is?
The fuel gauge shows **0.875**
